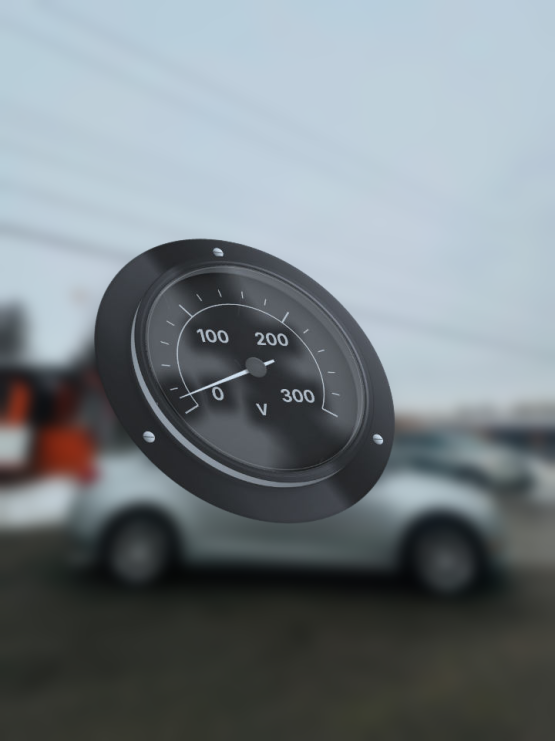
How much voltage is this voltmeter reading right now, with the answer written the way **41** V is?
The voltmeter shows **10** V
